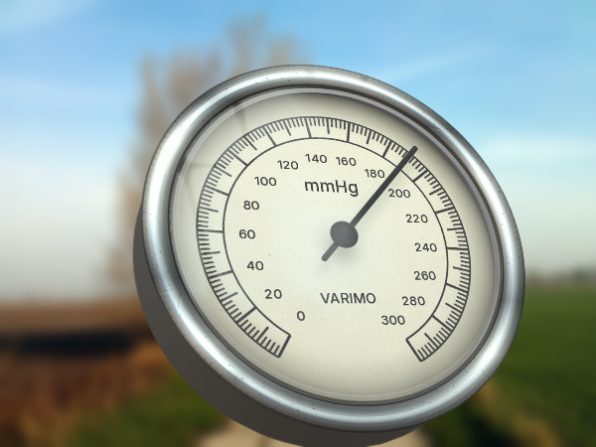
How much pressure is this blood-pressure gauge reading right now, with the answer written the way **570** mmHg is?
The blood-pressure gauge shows **190** mmHg
